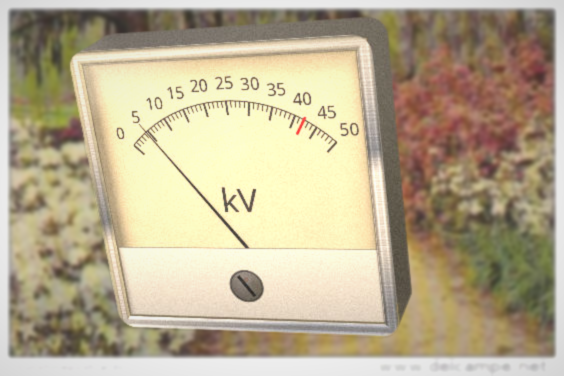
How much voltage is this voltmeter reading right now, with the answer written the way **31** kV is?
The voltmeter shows **5** kV
